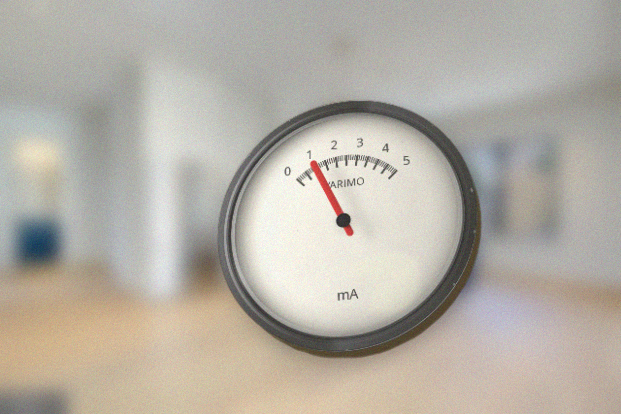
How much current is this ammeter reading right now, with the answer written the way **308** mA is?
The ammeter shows **1** mA
